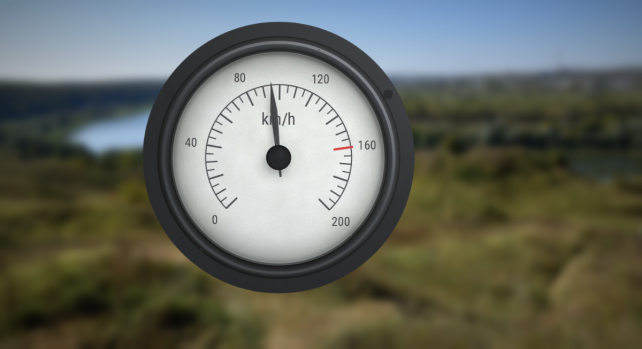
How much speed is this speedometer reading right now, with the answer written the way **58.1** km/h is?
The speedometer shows **95** km/h
